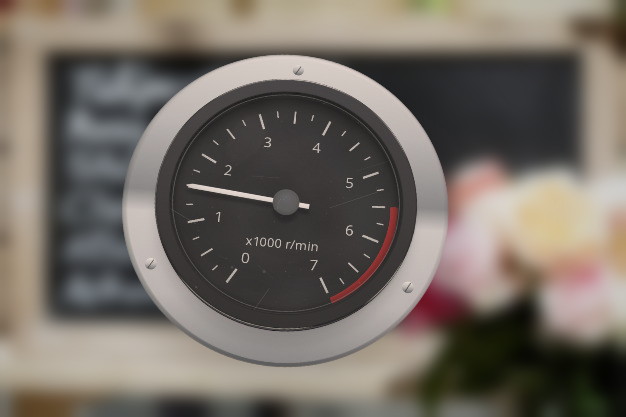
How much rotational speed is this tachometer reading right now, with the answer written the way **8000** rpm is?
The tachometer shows **1500** rpm
